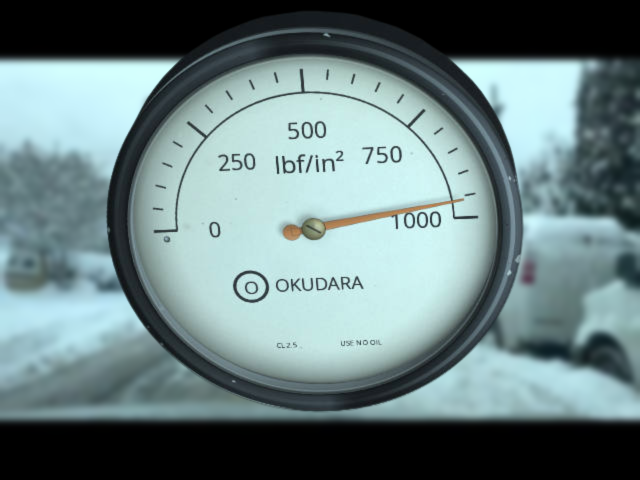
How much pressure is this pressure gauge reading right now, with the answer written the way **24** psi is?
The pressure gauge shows **950** psi
